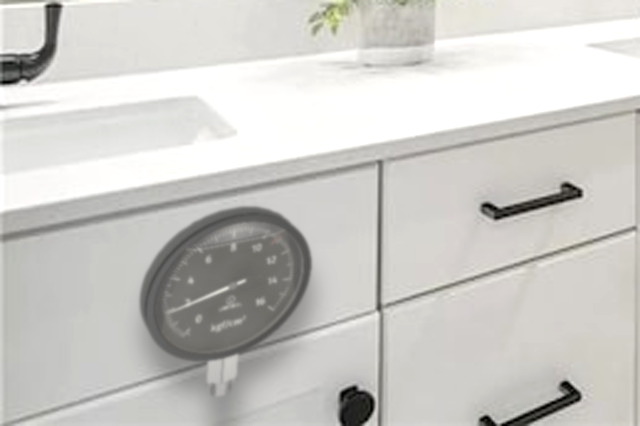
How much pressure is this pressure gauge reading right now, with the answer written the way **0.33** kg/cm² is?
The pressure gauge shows **2** kg/cm²
